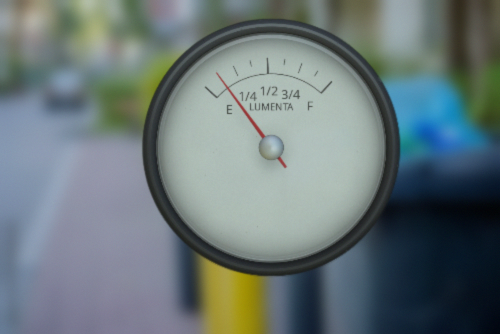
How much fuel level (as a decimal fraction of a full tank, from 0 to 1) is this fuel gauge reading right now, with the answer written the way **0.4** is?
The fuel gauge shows **0.125**
